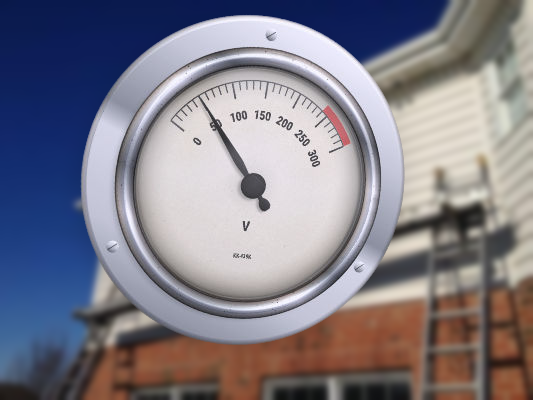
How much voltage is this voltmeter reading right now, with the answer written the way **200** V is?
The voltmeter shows **50** V
